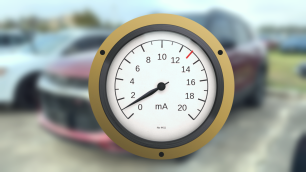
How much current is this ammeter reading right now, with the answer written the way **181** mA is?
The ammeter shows **1** mA
